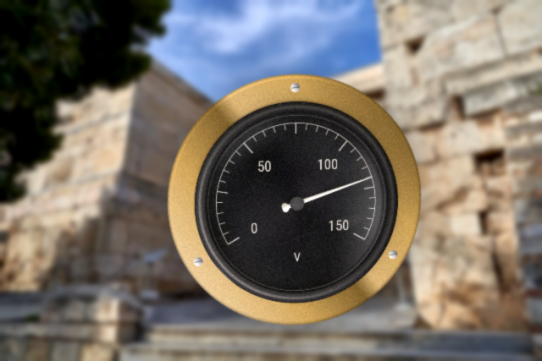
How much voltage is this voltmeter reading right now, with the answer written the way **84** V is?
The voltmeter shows **120** V
